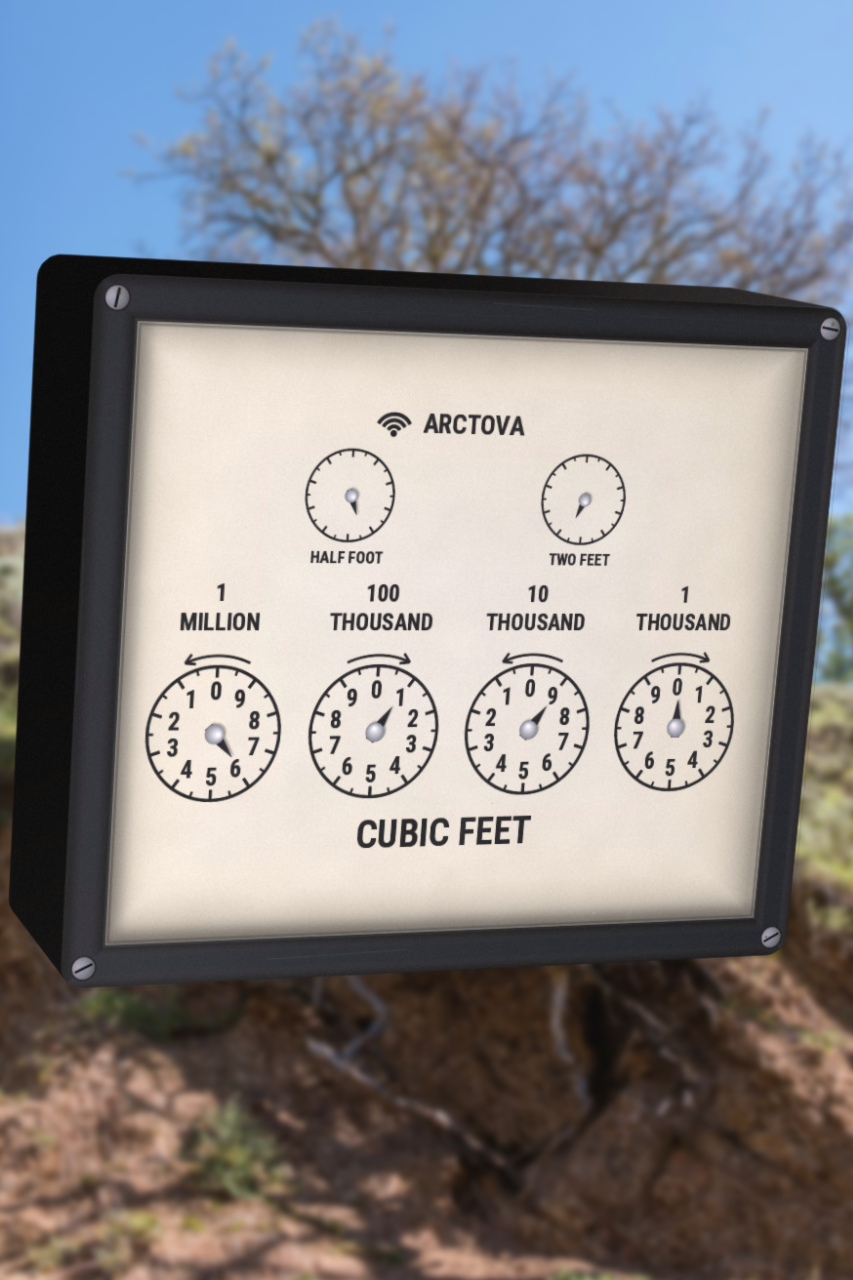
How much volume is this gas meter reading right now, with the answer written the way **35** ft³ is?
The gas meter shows **609000** ft³
